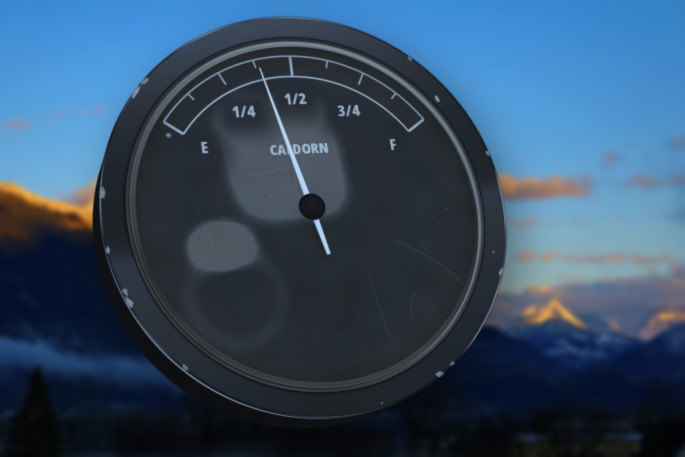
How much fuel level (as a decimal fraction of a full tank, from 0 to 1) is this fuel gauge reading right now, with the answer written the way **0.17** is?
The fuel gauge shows **0.375**
